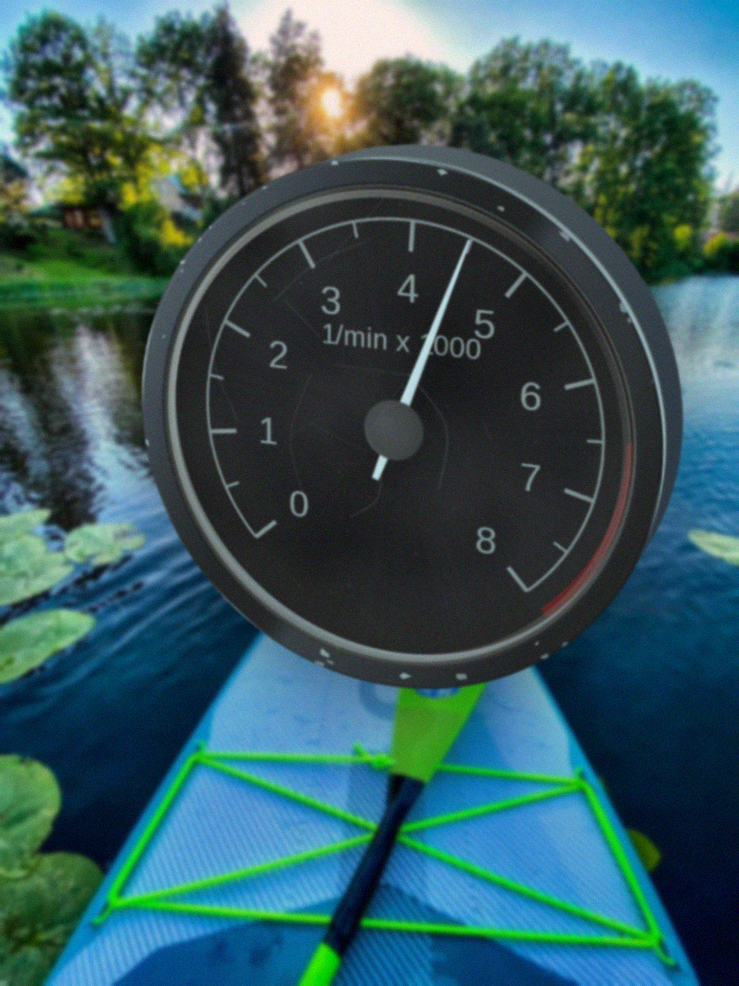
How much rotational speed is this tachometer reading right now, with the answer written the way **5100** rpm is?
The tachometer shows **4500** rpm
